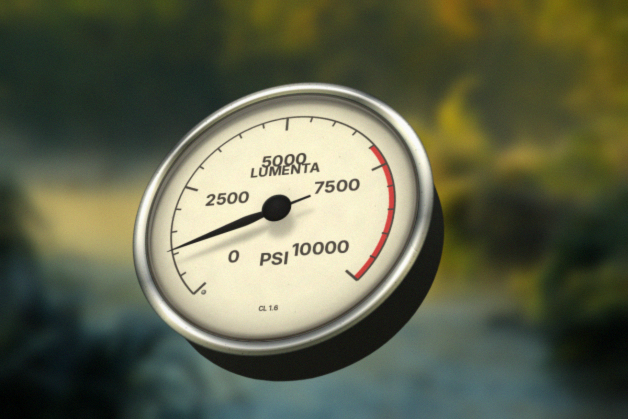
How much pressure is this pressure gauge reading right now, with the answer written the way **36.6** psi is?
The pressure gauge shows **1000** psi
